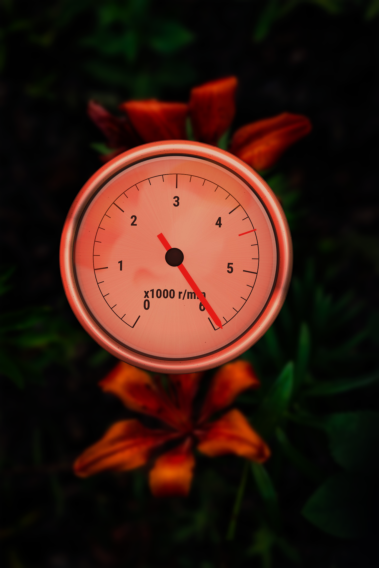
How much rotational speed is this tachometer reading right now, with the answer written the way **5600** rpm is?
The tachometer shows **5900** rpm
